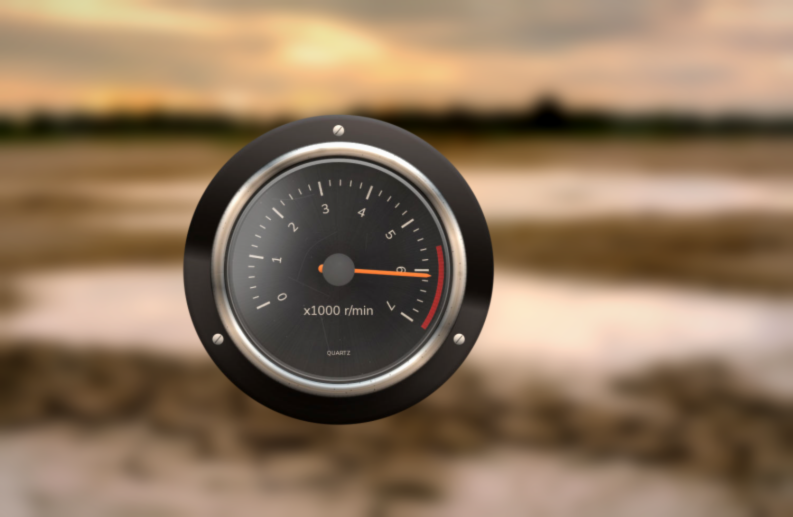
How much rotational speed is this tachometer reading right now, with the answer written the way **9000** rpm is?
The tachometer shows **6100** rpm
